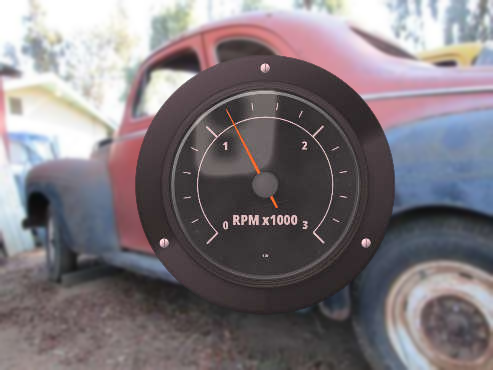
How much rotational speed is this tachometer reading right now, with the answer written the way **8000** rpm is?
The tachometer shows **1200** rpm
